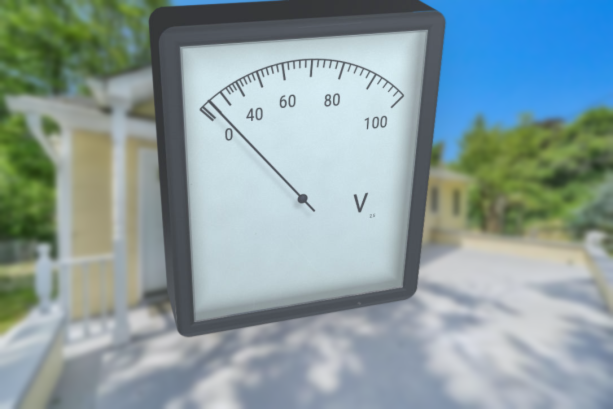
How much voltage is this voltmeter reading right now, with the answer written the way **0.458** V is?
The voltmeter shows **20** V
